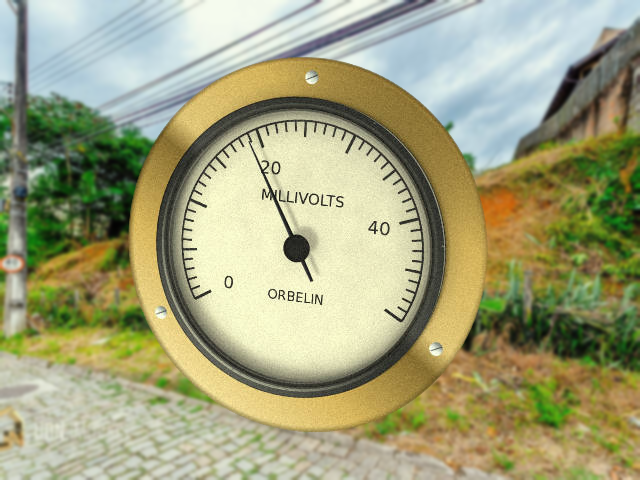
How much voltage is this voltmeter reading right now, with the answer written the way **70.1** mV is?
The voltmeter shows **19** mV
